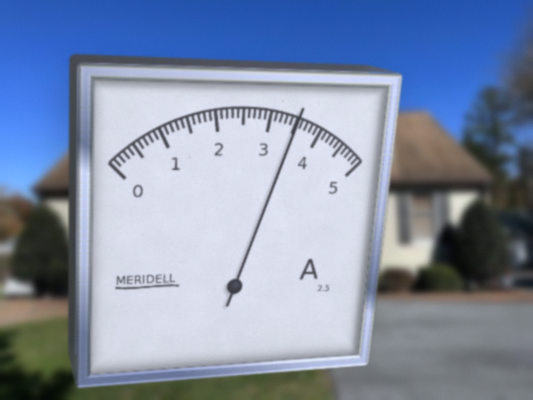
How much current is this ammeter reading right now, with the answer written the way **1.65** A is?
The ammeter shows **3.5** A
